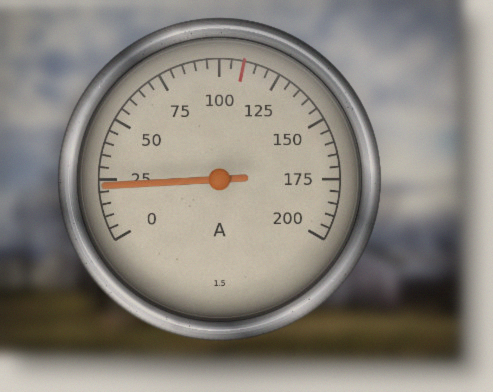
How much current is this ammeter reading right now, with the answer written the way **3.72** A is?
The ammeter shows **22.5** A
